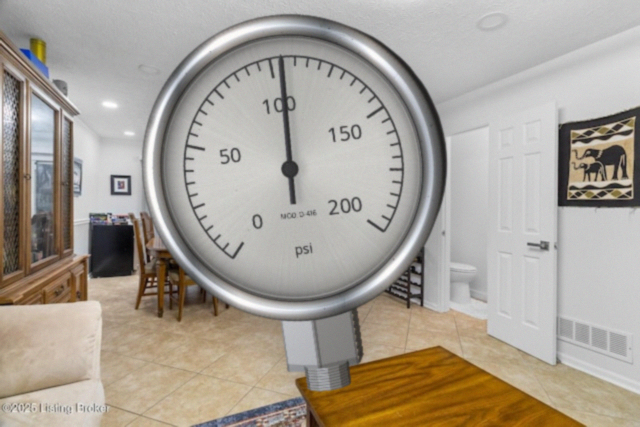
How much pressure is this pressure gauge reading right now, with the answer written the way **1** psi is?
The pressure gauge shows **105** psi
